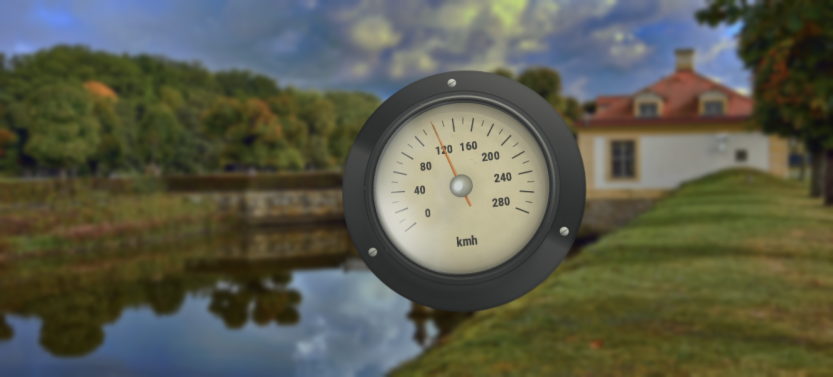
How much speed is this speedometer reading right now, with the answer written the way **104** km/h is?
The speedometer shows **120** km/h
